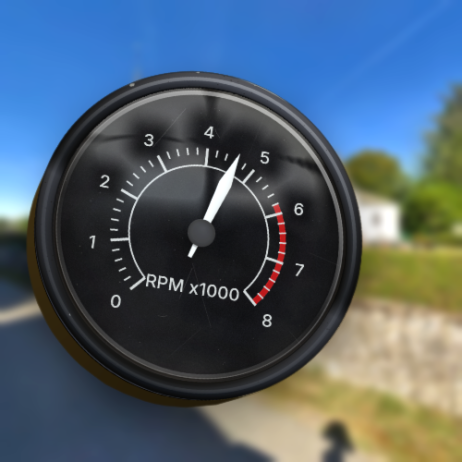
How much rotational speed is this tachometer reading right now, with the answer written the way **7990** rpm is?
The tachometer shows **4600** rpm
